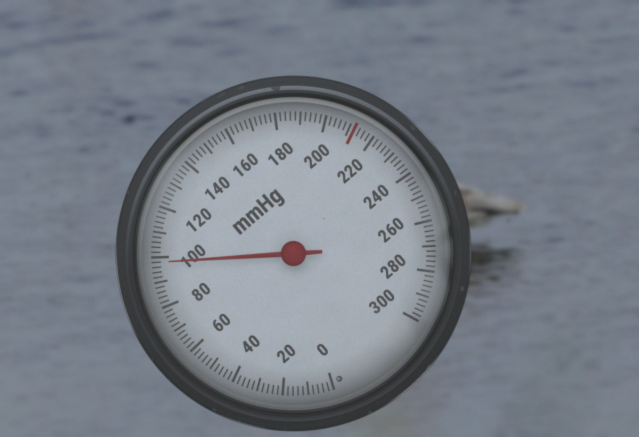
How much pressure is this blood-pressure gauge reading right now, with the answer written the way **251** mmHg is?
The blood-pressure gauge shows **98** mmHg
